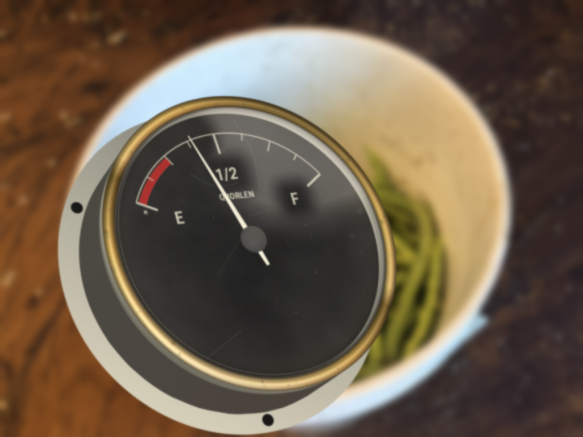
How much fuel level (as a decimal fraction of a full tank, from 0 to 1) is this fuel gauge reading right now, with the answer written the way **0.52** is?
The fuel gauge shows **0.375**
